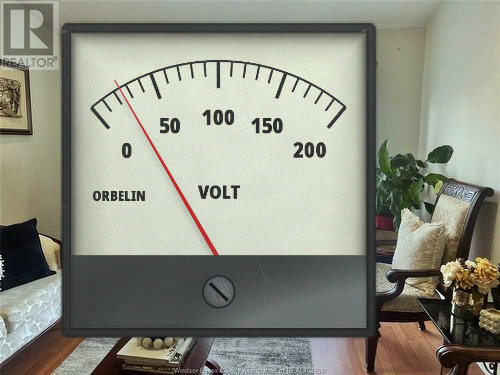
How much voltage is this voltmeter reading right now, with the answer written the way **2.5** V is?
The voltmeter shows **25** V
